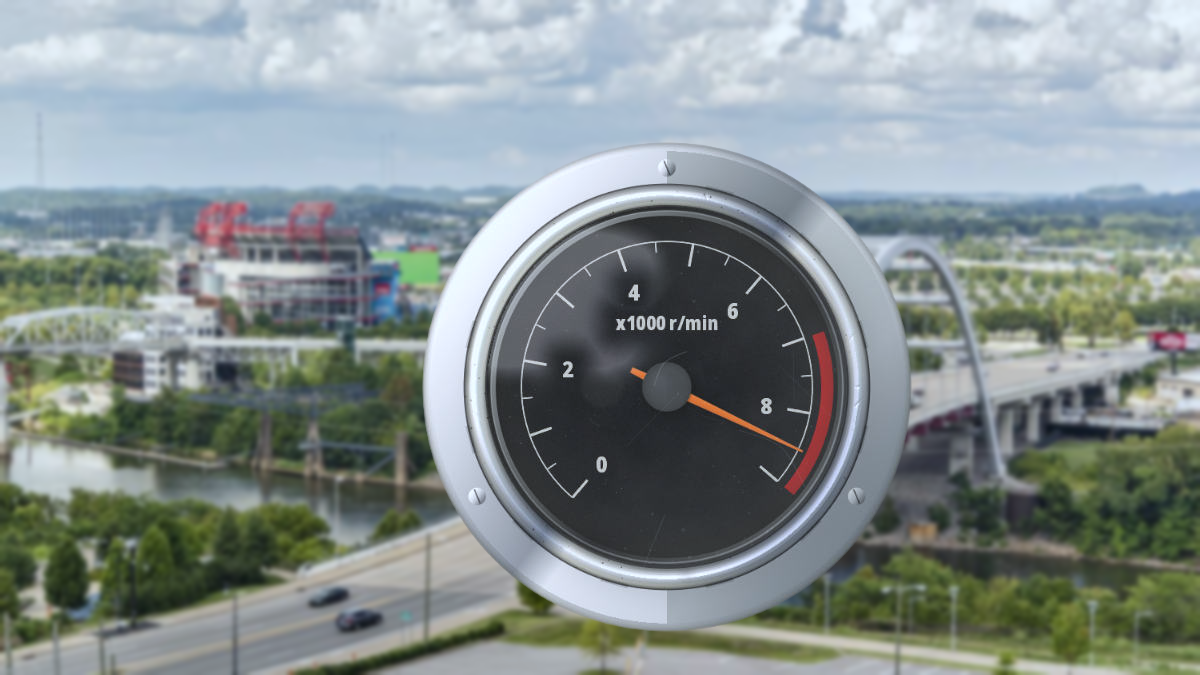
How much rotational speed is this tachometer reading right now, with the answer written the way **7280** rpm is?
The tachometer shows **8500** rpm
